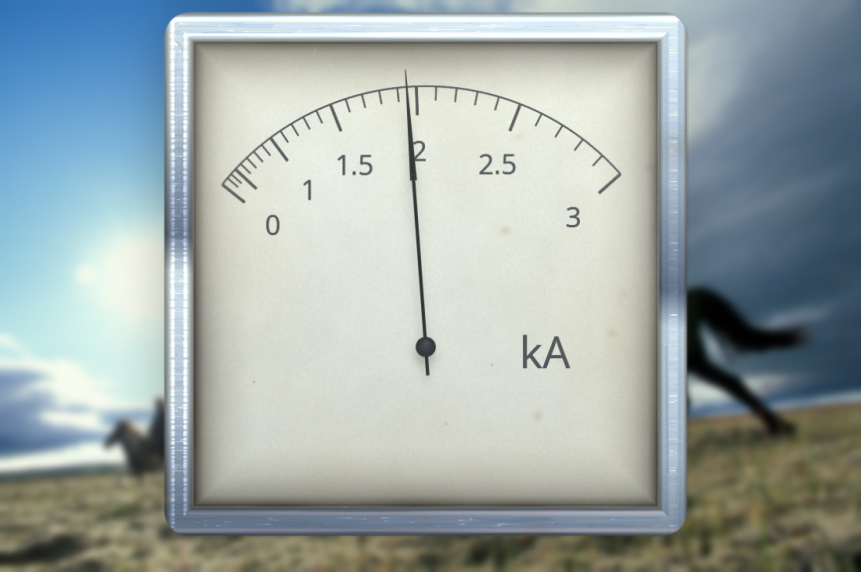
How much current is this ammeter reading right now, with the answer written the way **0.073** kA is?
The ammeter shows **1.95** kA
